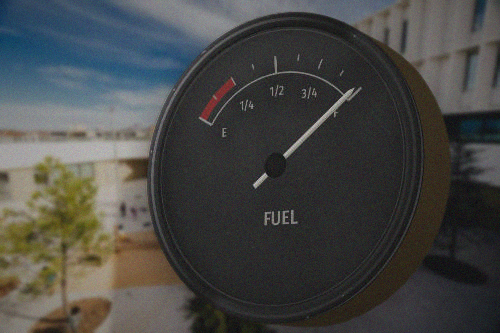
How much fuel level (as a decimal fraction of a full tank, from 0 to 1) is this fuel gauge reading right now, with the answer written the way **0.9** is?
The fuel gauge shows **1**
